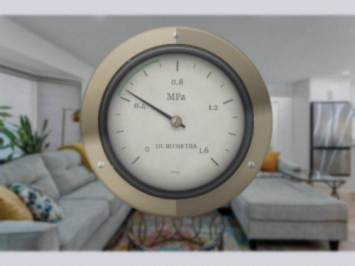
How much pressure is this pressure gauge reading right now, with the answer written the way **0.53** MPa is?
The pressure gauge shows **0.45** MPa
